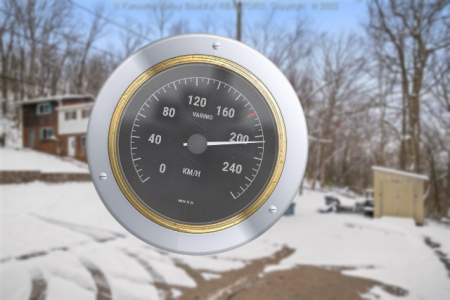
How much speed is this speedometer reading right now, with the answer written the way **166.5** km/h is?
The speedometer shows **205** km/h
